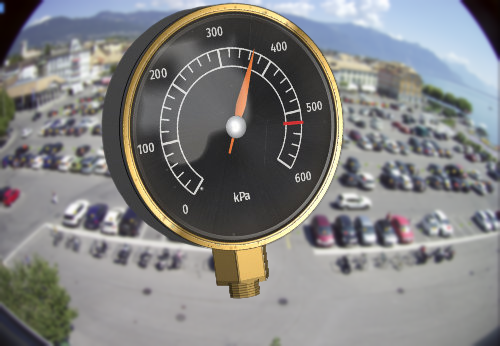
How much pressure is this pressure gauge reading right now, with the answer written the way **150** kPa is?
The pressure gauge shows **360** kPa
